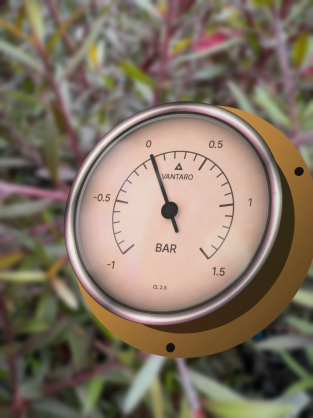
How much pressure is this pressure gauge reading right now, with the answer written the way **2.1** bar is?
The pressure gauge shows **0** bar
